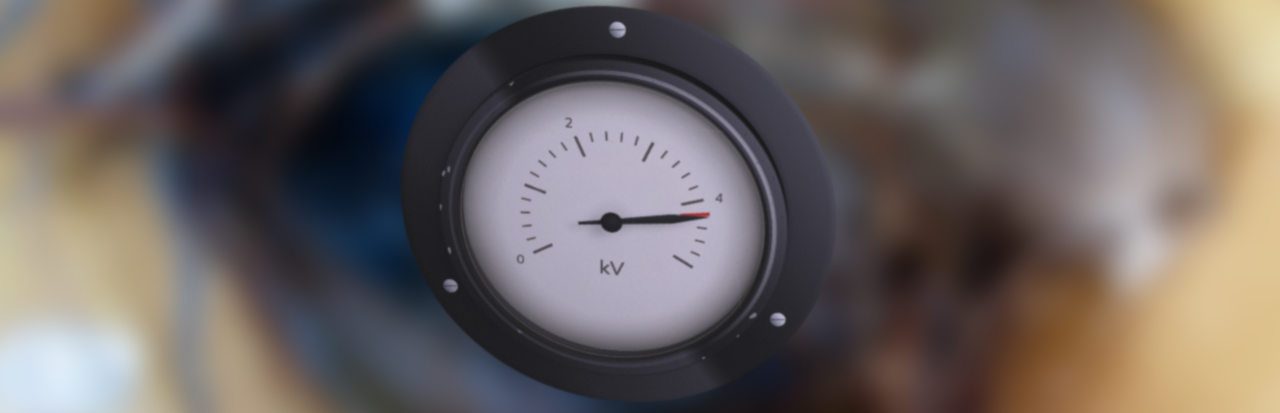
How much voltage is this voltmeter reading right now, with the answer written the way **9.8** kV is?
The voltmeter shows **4.2** kV
